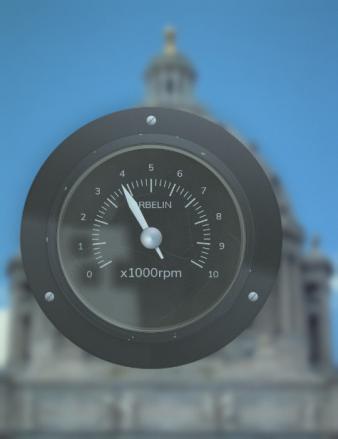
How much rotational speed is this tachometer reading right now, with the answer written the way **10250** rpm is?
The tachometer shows **3800** rpm
